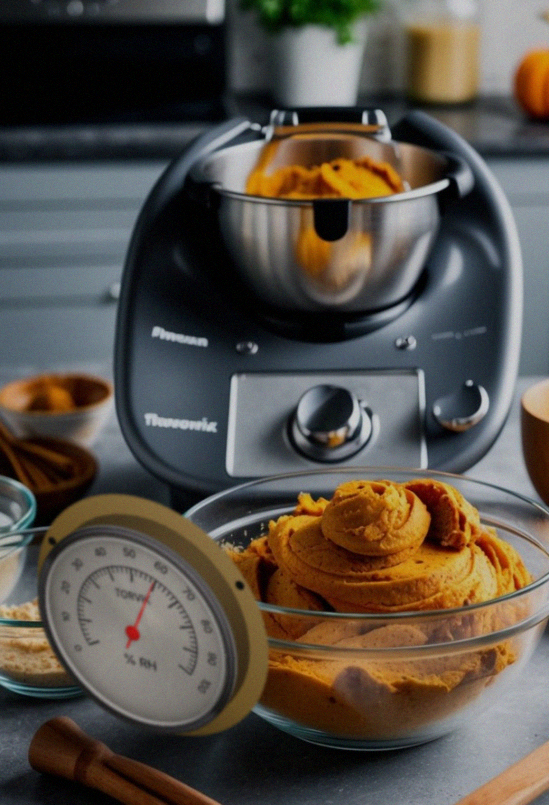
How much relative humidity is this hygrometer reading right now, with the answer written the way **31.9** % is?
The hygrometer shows **60** %
